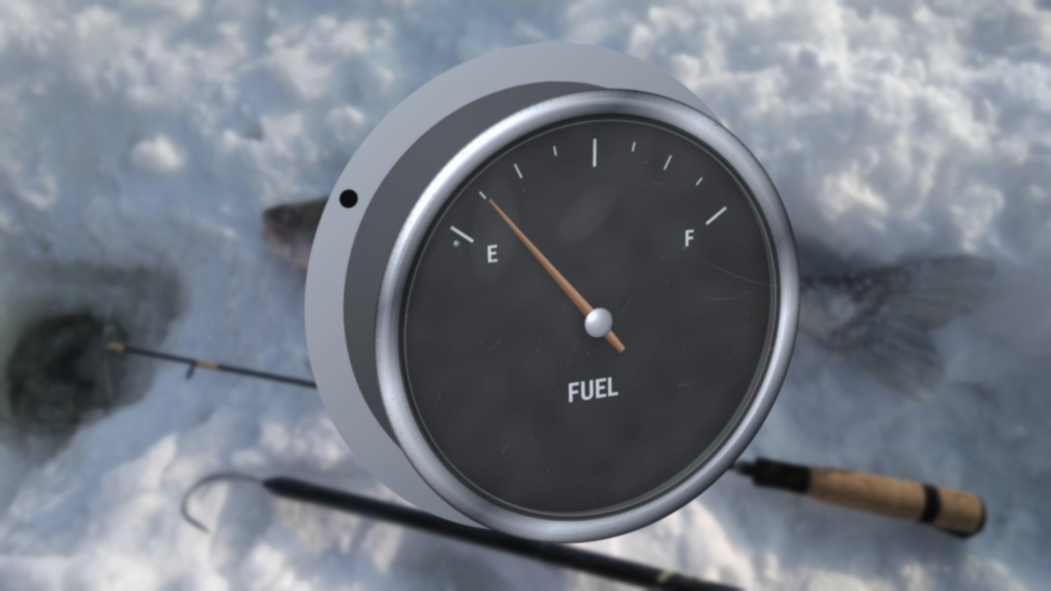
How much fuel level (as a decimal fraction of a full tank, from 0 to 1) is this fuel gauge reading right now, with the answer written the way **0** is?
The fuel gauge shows **0.125**
